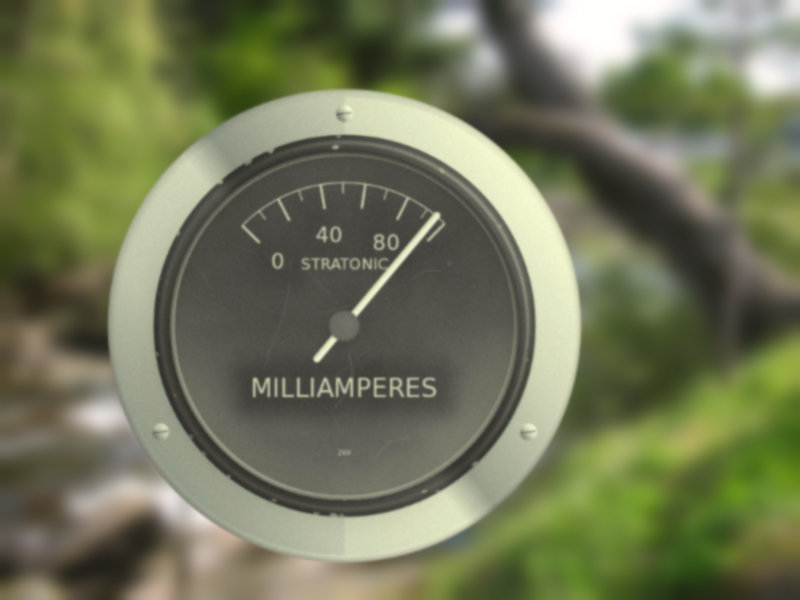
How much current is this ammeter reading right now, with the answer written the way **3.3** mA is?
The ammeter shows **95** mA
